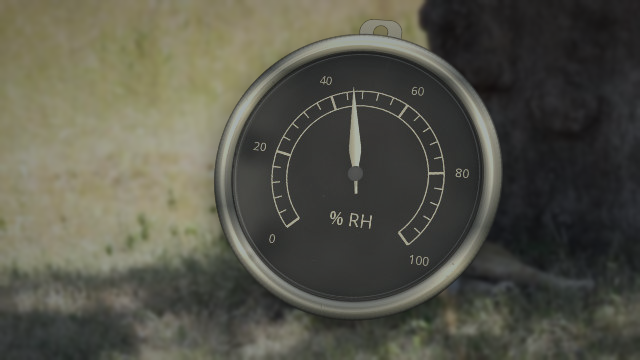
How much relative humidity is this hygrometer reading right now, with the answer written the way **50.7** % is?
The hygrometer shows **46** %
